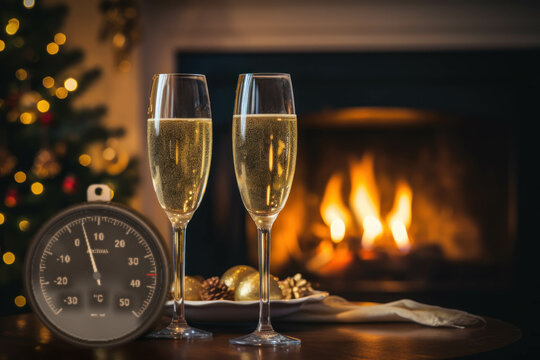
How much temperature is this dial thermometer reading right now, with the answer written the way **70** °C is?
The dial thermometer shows **5** °C
